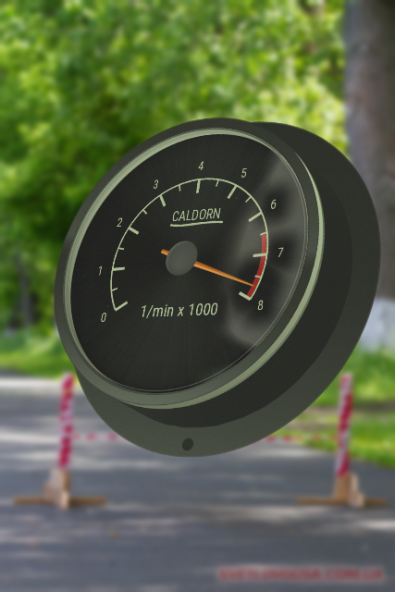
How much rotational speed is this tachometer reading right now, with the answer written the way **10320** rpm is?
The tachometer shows **7750** rpm
